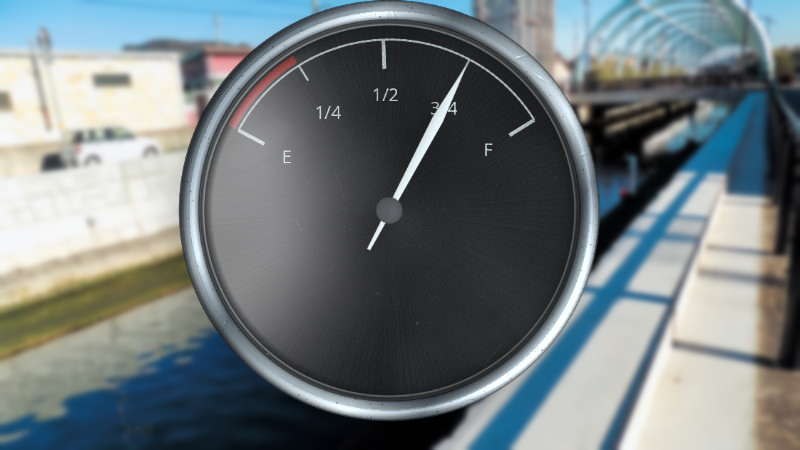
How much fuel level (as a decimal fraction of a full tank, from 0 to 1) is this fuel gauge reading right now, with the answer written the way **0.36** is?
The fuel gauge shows **0.75**
